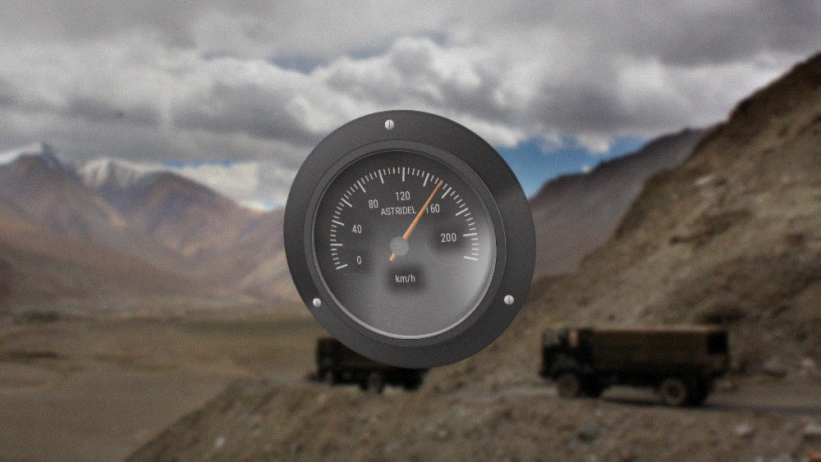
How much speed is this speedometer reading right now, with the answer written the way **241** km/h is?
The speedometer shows **152** km/h
